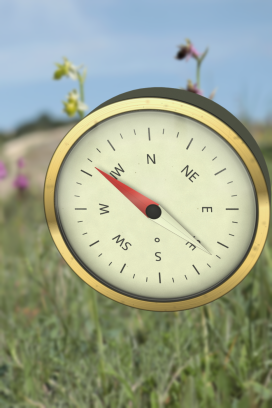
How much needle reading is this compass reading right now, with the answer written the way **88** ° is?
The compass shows **310** °
